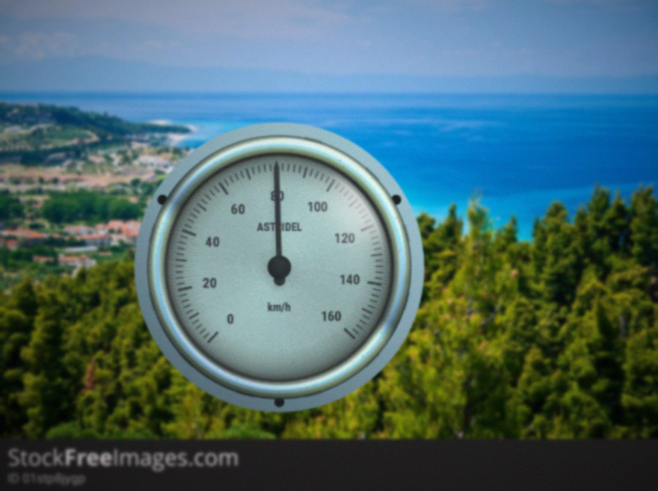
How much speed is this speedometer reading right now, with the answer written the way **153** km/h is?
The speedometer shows **80** km/h
